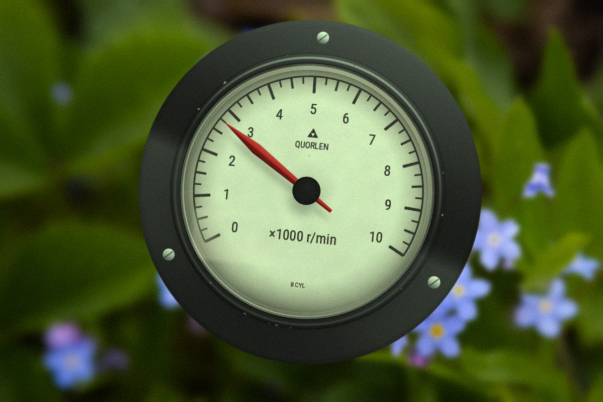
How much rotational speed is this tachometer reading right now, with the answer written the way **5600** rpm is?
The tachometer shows **2750** rpm
